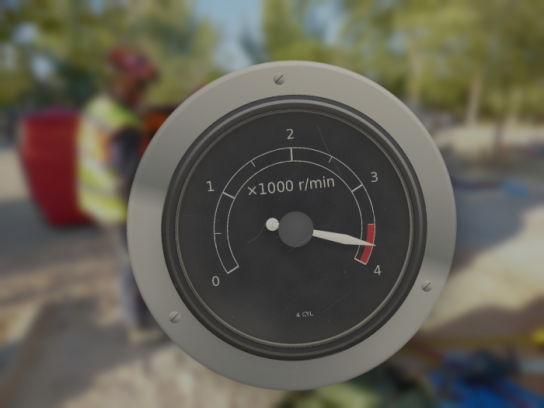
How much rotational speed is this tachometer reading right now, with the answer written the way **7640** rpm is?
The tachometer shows **3750** rpm
